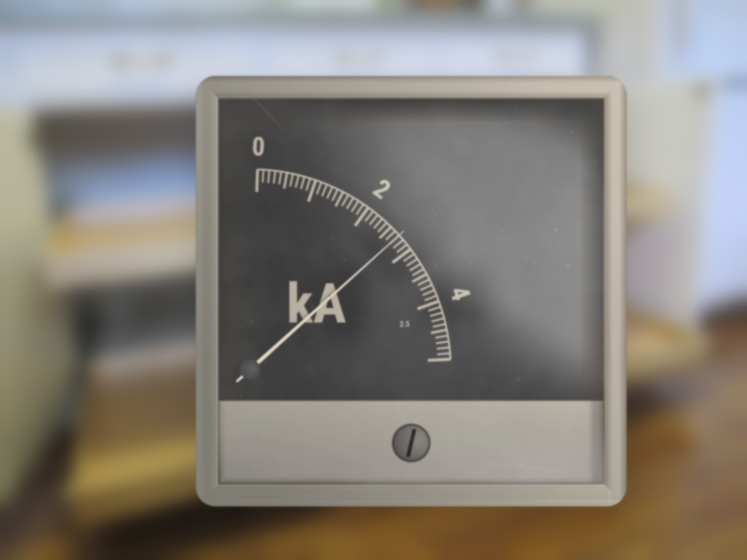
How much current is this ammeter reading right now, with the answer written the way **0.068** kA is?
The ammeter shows **2.7** kA
